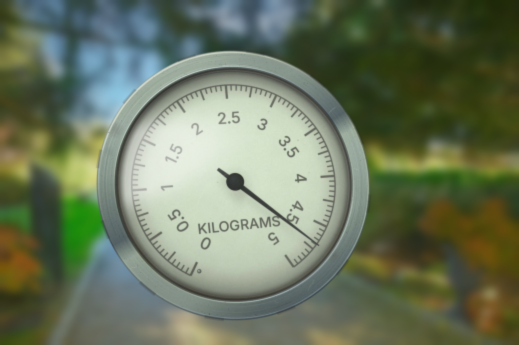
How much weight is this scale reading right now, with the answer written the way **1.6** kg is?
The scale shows **4.7** kg
